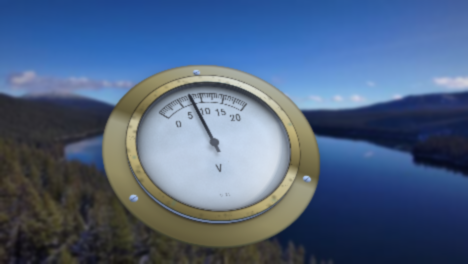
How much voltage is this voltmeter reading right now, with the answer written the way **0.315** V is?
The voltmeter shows **7.5** V
